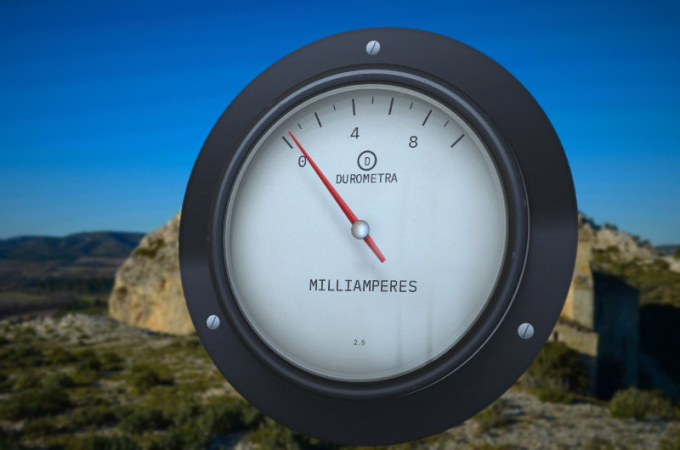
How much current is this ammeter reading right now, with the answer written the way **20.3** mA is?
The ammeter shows **0.5** mA
